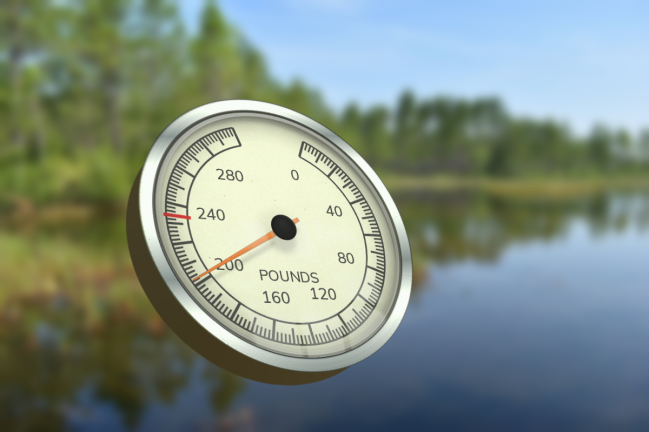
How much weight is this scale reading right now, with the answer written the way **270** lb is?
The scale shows **202** lb
